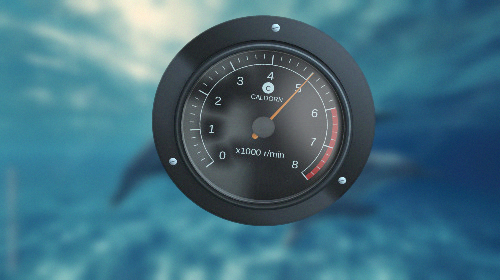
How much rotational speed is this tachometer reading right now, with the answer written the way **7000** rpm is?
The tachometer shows **5000** rpm
